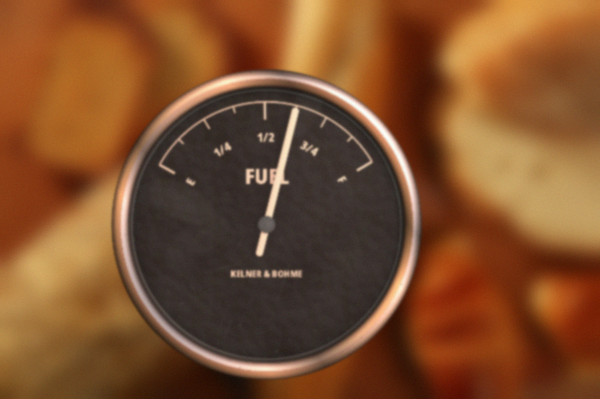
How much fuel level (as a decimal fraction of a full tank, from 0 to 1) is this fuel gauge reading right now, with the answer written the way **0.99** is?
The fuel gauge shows **0.625**
